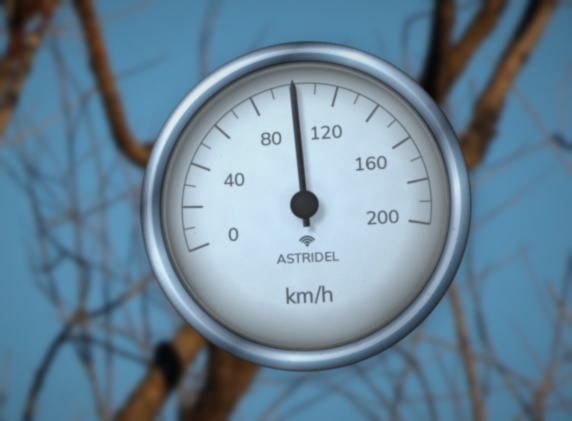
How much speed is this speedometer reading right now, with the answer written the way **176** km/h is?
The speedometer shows **100** km/h
